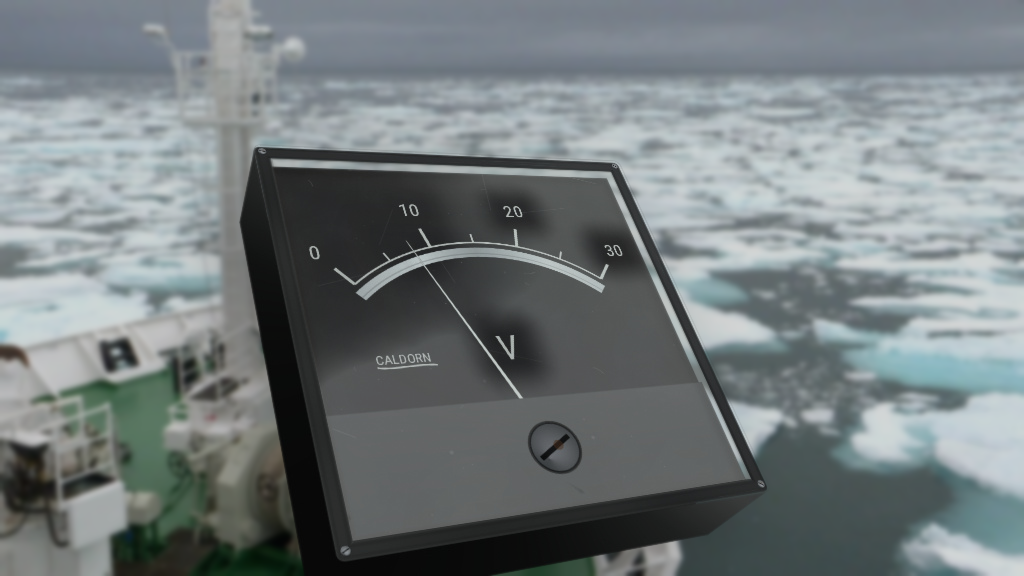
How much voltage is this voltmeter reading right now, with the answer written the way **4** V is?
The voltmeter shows **7.5** V
